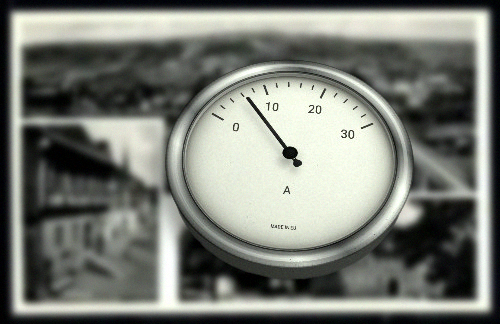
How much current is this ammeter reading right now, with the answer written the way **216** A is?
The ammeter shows **6** A
